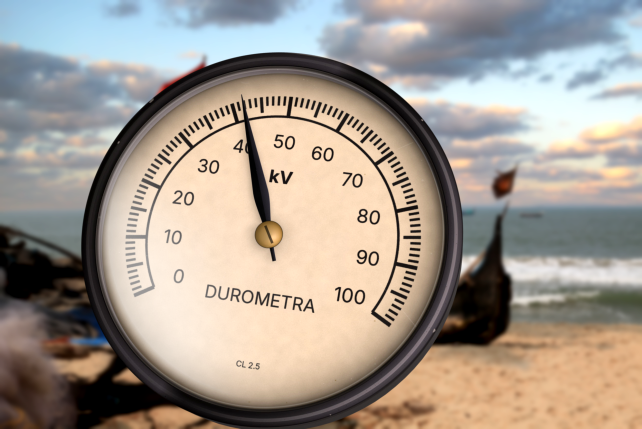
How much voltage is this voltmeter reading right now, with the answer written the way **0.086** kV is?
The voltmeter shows **42** kV
